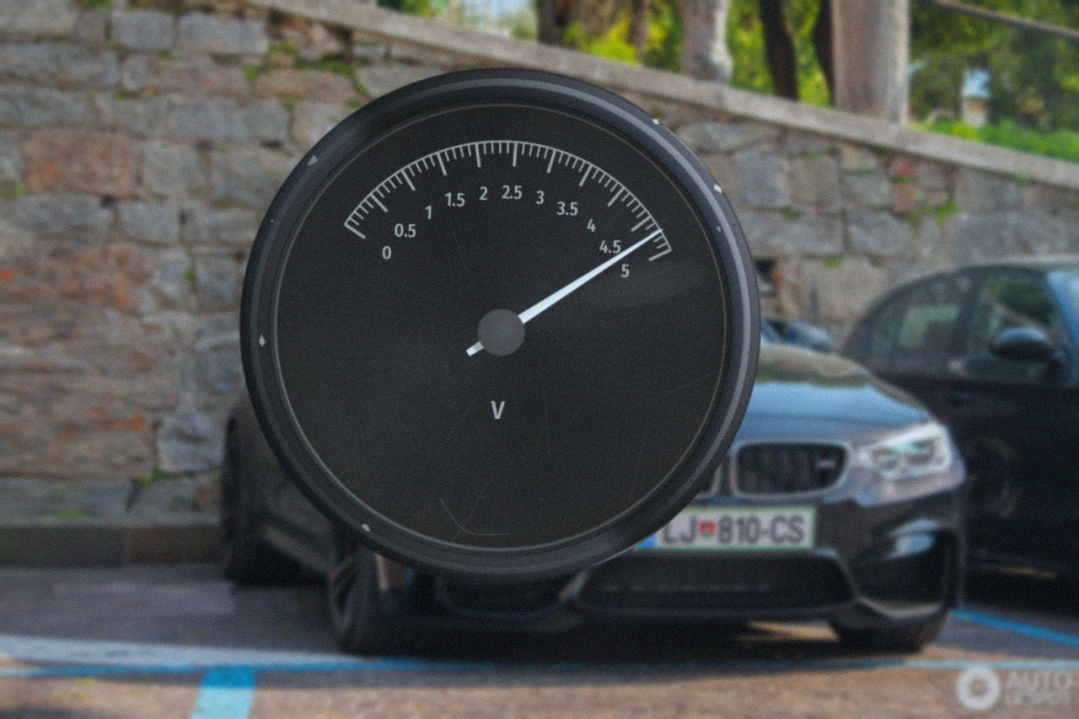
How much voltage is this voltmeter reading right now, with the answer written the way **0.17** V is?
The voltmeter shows **4.7** V
